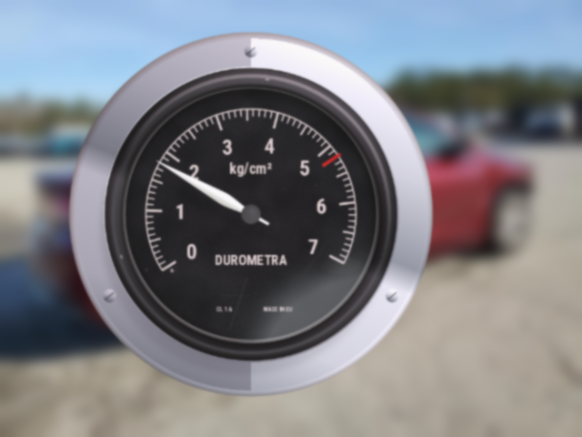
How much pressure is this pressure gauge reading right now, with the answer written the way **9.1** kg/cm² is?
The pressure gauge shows **1.8** kg/cm²
